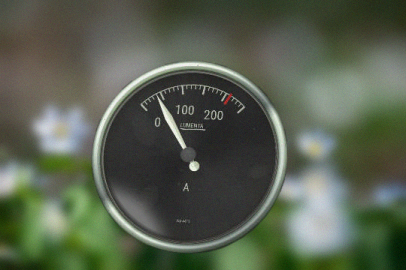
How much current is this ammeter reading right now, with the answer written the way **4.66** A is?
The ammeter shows **40** A
